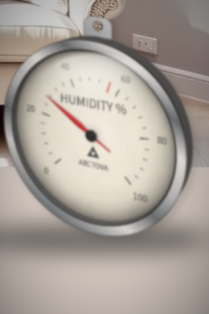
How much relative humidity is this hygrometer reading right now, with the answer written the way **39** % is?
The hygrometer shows **28** %
